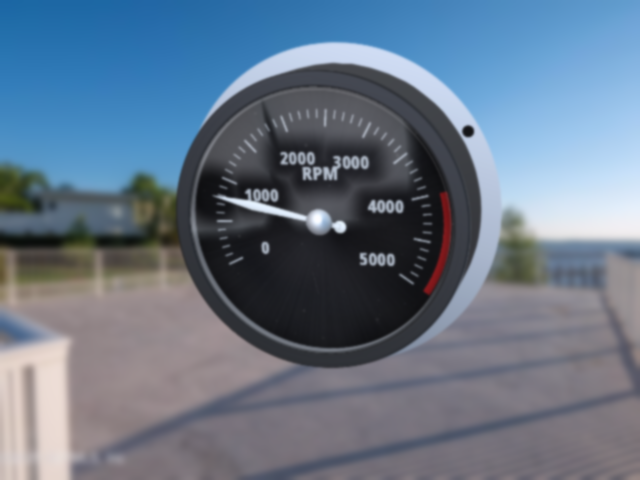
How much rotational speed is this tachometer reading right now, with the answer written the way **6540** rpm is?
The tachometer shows **800** rpm
